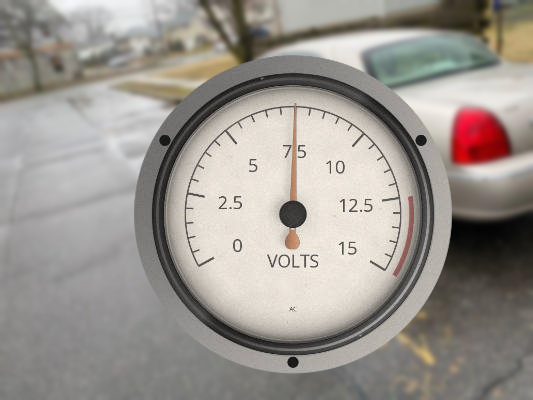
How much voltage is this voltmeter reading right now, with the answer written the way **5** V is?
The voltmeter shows **7.5** V
